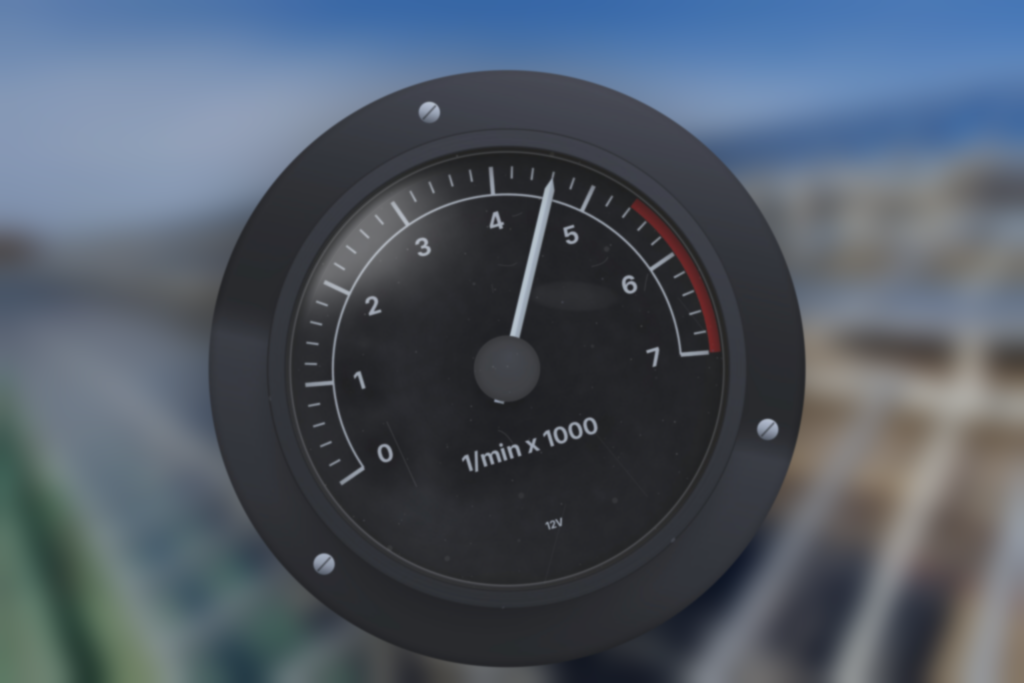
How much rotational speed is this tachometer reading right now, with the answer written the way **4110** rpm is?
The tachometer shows **4600** rpm
